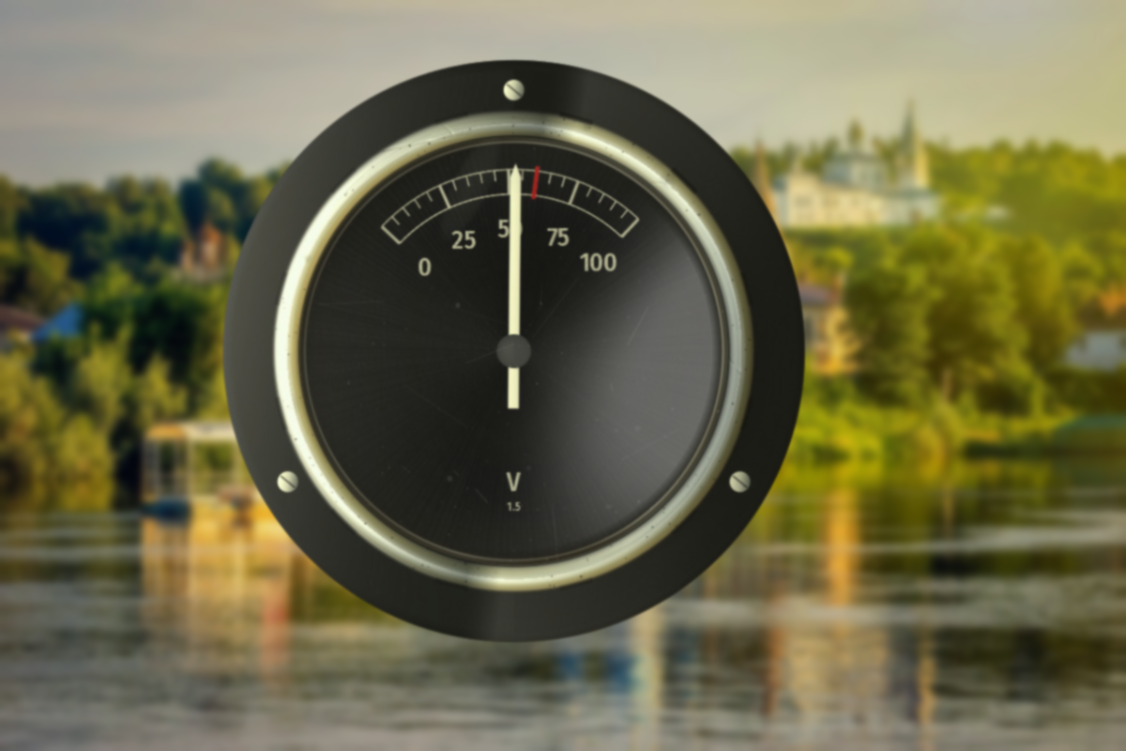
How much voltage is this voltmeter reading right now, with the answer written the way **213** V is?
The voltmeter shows **52.5** V
